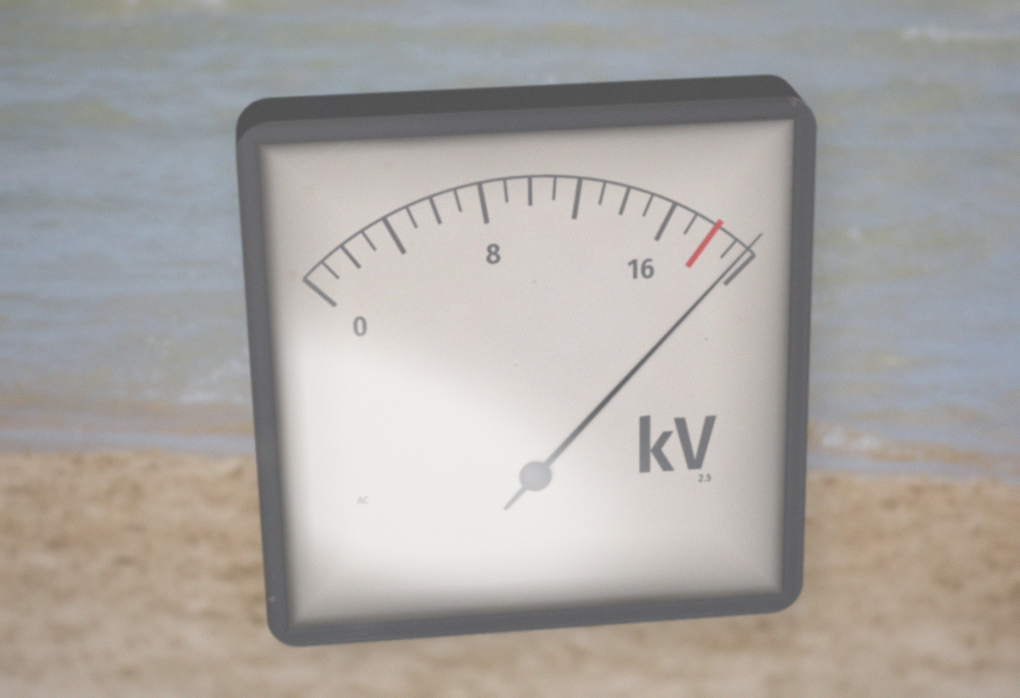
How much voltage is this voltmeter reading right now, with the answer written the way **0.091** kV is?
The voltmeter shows **19.5** kV
